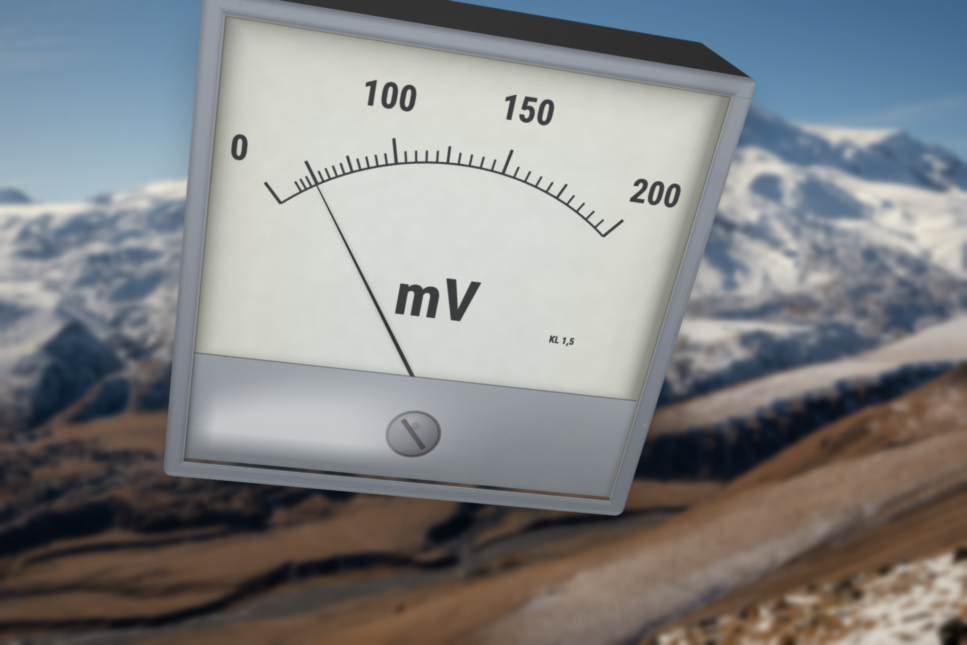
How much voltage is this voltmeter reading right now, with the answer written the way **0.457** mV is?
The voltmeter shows **50** mV
